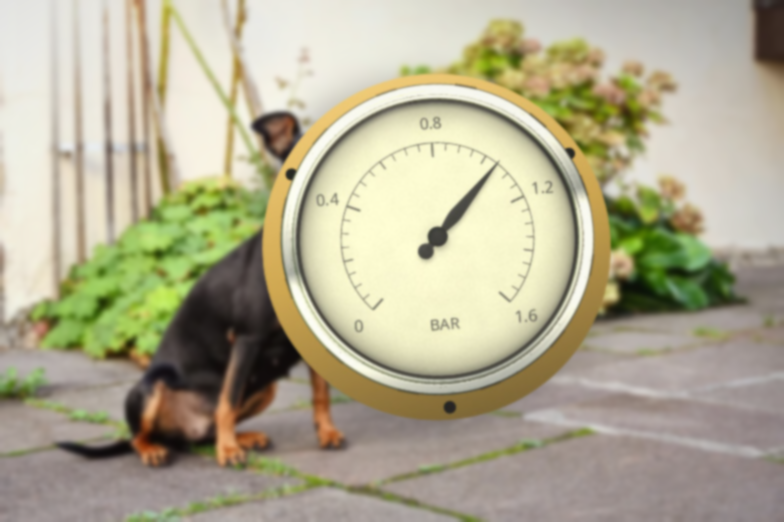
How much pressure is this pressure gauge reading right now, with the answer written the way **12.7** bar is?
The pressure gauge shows **1.05** bar
